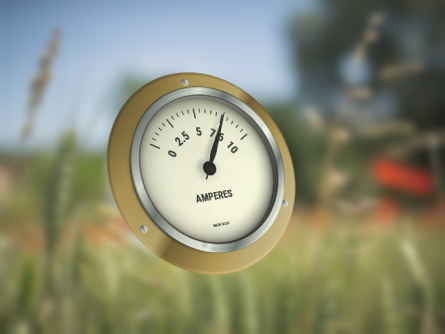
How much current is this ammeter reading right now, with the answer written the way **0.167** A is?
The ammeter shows **7.5** A
